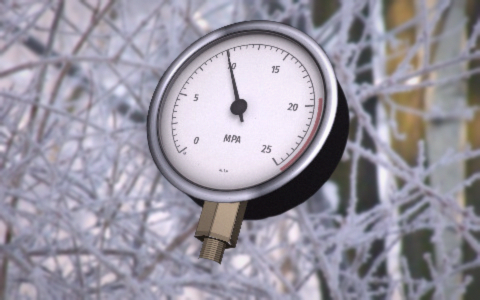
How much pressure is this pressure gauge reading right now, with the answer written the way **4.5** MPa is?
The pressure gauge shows **10** MPa
